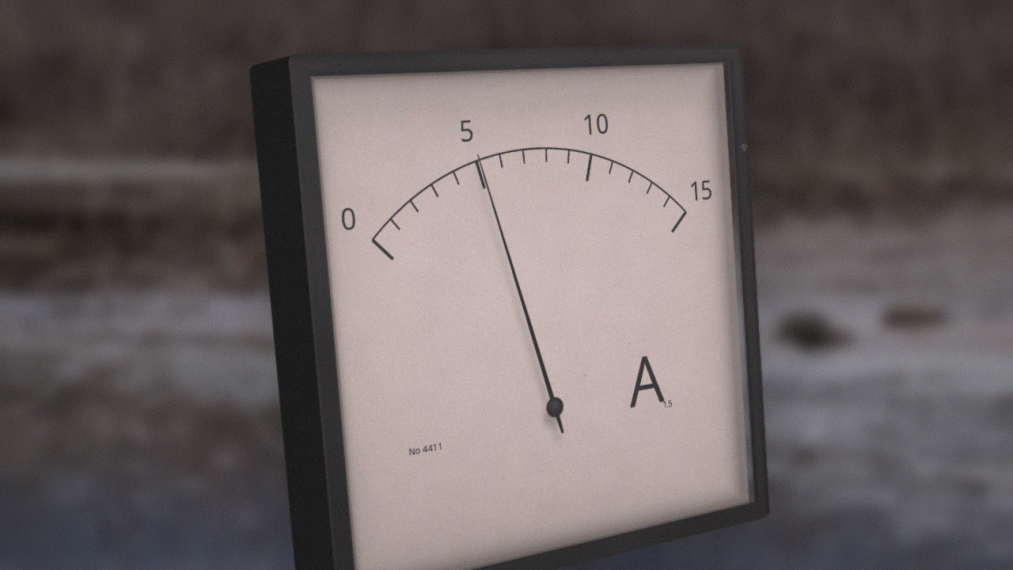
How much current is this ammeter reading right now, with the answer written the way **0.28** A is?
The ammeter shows **5** A
